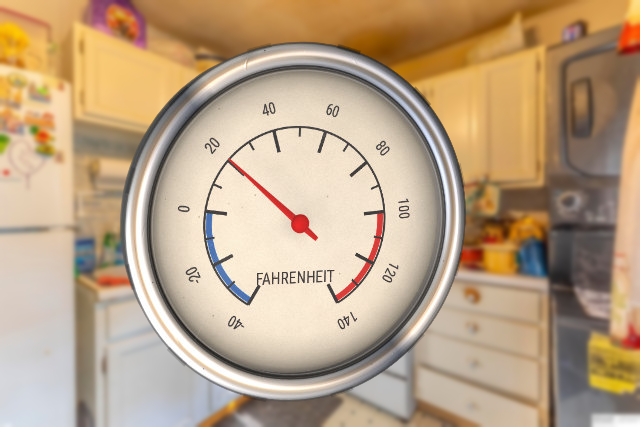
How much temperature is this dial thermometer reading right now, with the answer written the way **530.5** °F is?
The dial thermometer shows **20** °F
